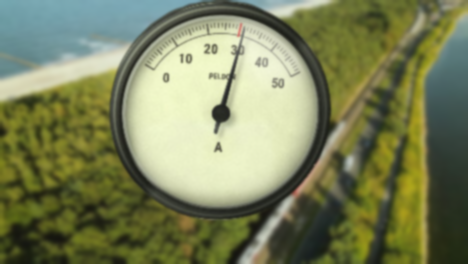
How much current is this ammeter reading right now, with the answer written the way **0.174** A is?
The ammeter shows **30** A
